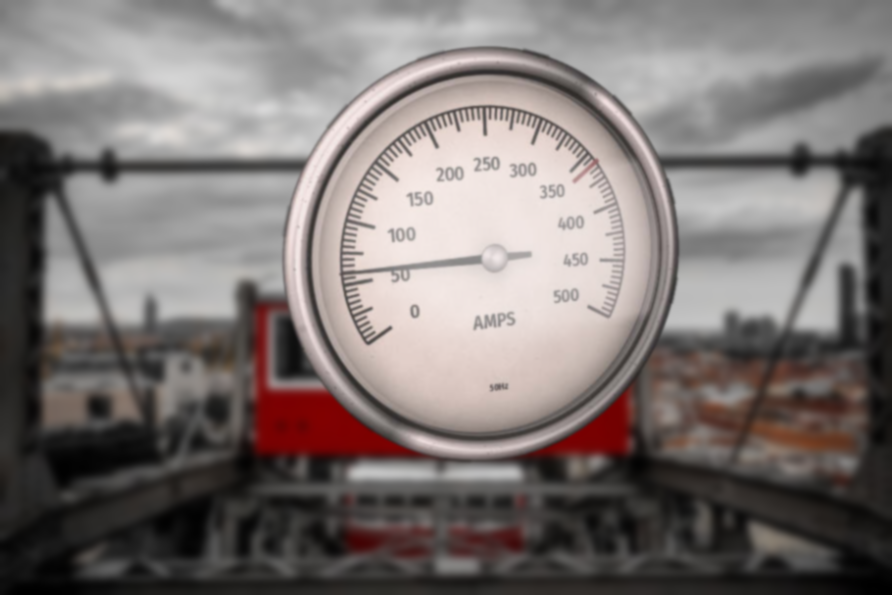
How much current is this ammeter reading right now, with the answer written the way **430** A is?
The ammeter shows **60** A
